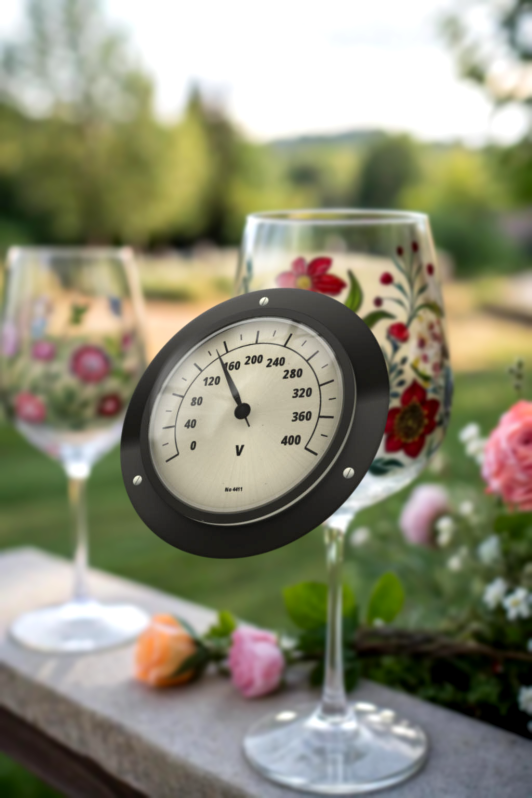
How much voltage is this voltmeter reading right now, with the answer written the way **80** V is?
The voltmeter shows **150** V
